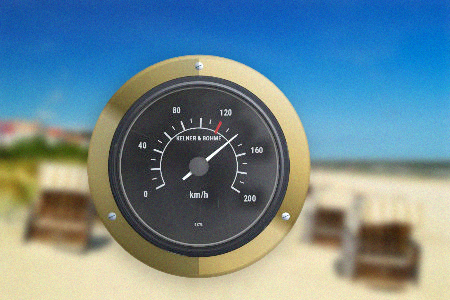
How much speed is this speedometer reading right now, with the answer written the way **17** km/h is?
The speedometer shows **140** km/h
